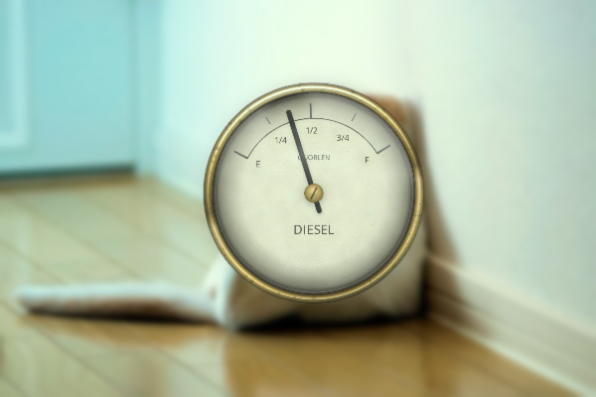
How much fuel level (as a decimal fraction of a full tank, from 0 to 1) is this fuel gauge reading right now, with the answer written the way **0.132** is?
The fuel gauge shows **0.375**
